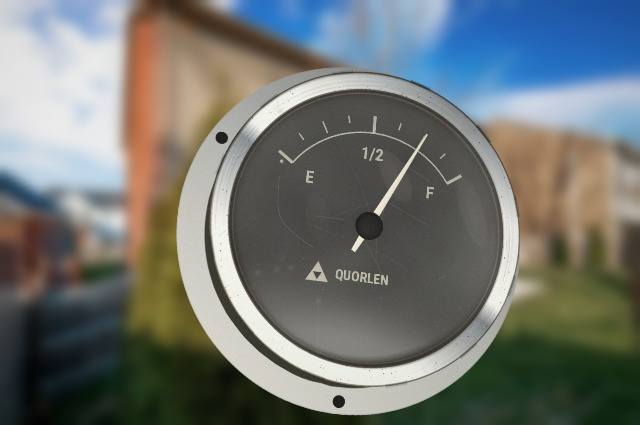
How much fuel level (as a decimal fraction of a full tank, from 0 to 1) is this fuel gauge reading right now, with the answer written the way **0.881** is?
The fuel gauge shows **0.75**
